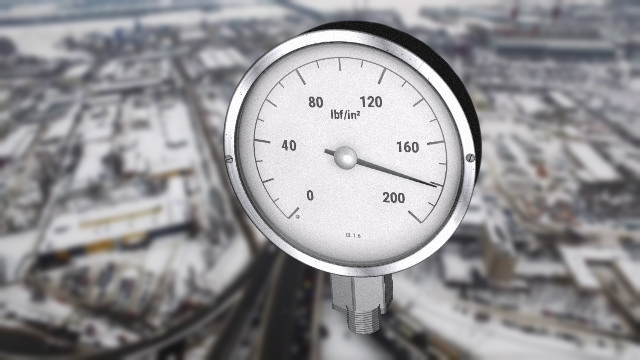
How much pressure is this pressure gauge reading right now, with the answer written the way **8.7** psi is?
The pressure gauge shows **180** psi
